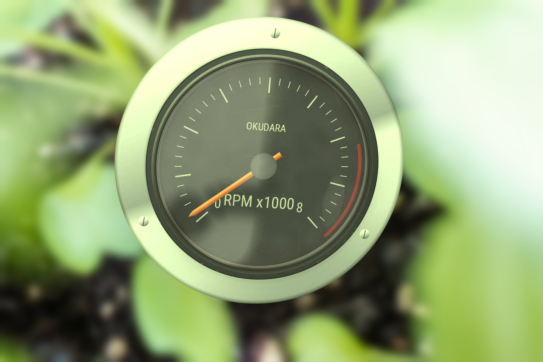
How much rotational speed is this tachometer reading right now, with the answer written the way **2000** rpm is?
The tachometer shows **200** rpm
